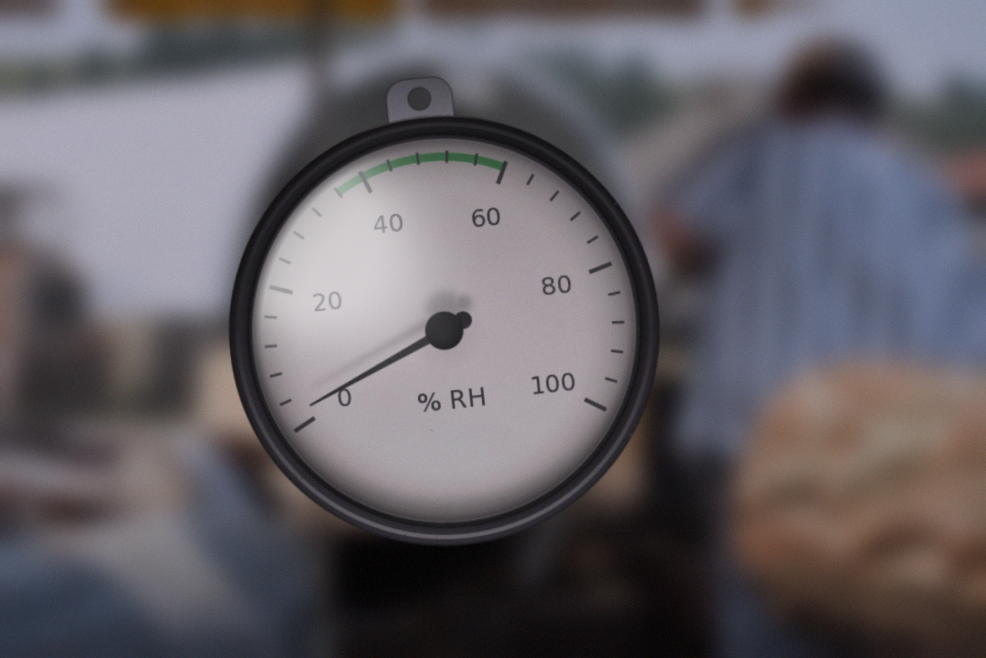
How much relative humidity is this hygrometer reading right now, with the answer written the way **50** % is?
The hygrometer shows **2** %
